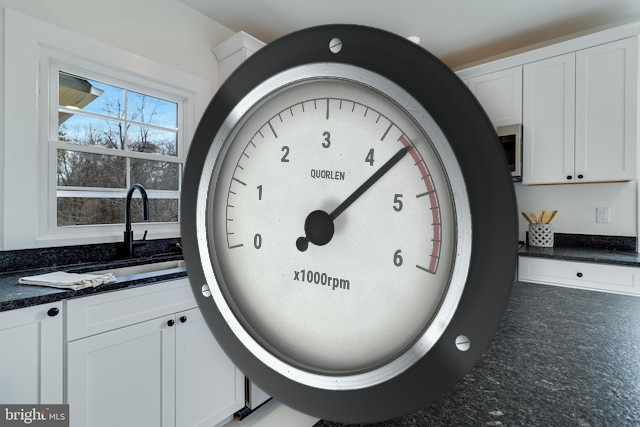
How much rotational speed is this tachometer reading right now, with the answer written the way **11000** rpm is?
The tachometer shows **4400** rpm
